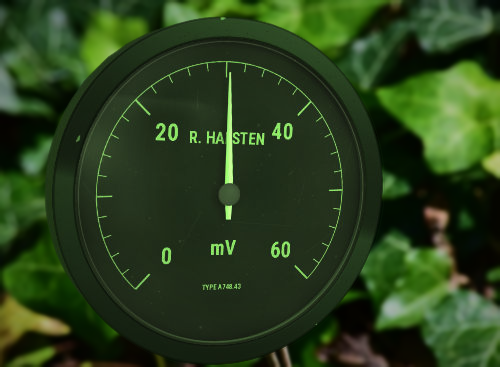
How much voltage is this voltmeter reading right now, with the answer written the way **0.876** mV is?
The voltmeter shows **30** mV
